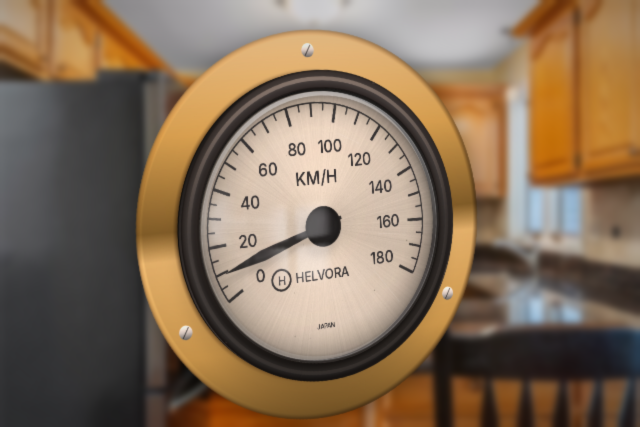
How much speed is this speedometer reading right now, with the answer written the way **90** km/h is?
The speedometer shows **10** km/h
